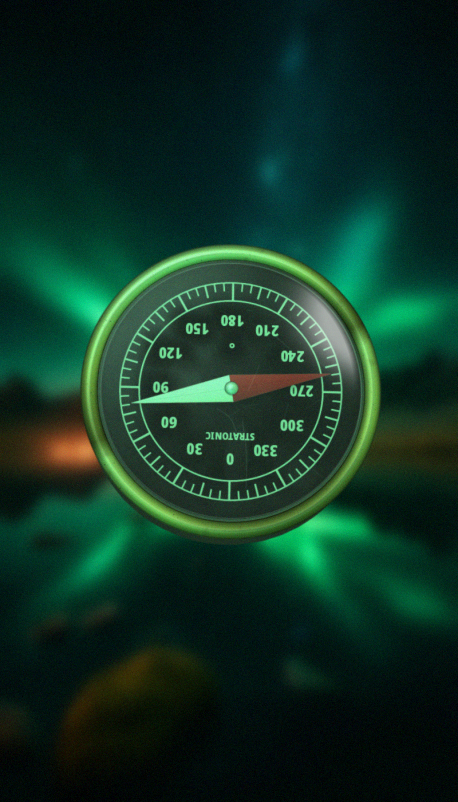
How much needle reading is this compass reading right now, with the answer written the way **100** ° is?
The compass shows **260** °
